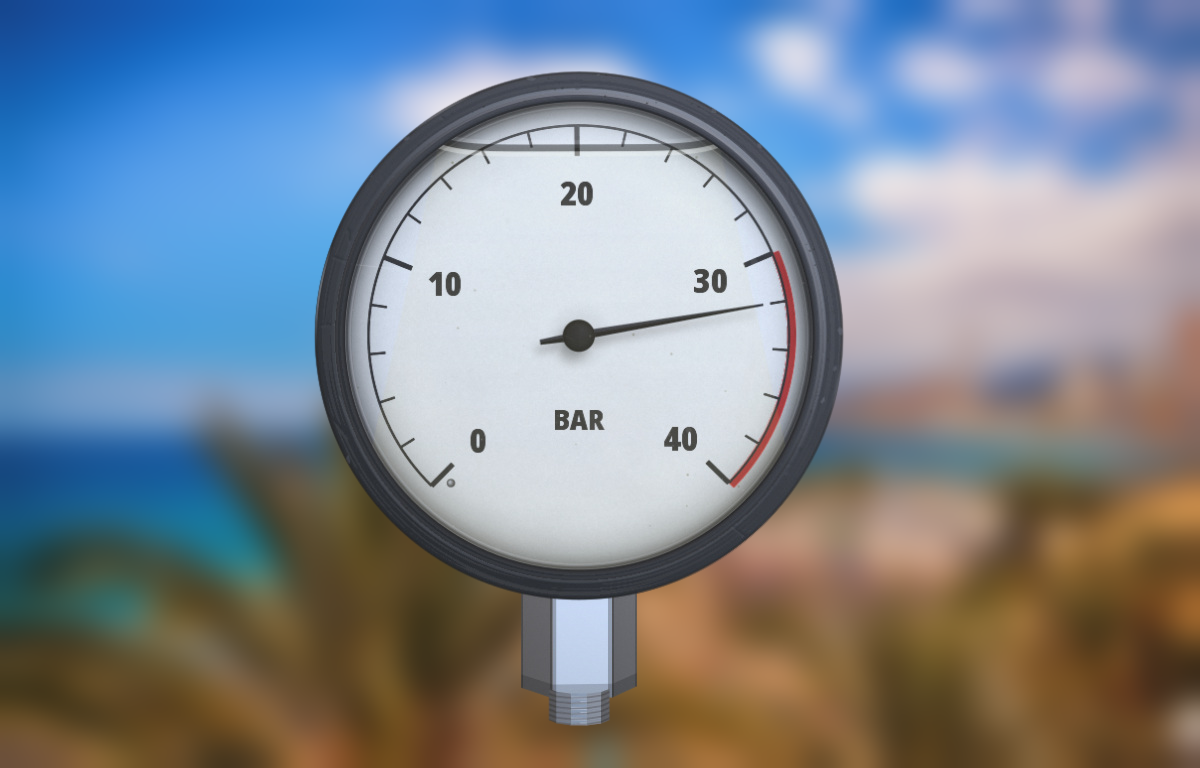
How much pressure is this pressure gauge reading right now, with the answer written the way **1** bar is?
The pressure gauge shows **32** bar
